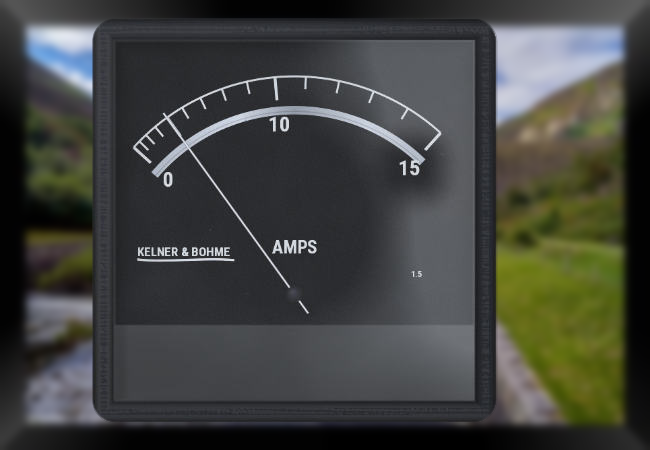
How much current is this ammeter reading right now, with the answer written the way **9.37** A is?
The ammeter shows **5** A
